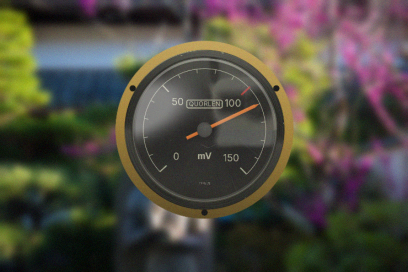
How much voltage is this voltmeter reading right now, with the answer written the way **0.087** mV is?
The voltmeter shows **110** mV
